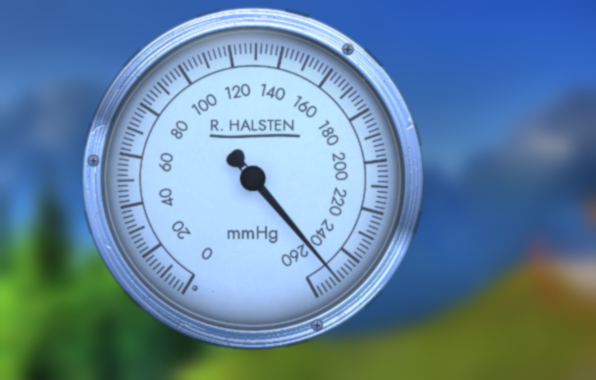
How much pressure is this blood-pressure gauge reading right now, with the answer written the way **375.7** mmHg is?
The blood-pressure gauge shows **250** mmHg
